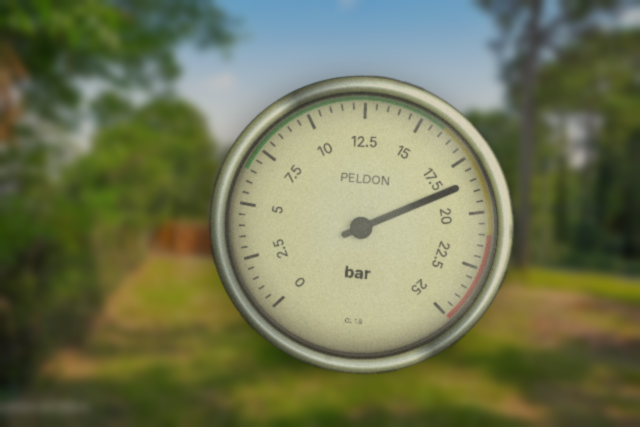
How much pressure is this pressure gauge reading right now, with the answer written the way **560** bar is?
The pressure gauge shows **18.5** bar
